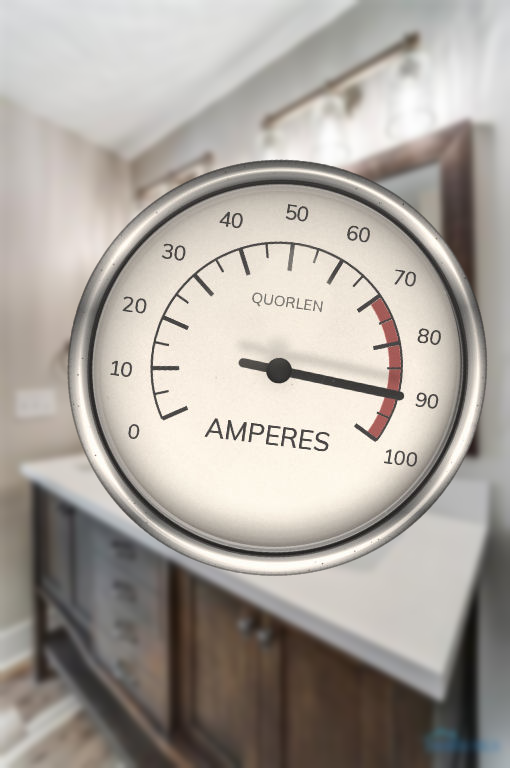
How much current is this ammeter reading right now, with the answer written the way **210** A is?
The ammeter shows **90** A
